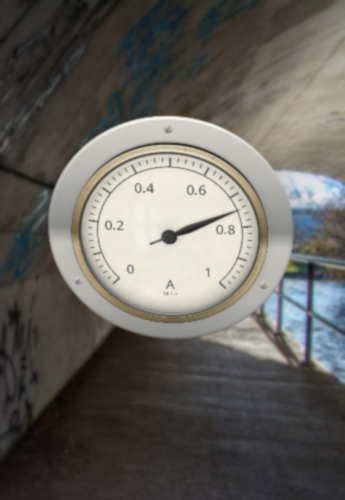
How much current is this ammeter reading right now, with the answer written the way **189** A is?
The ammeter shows **0.74** A
